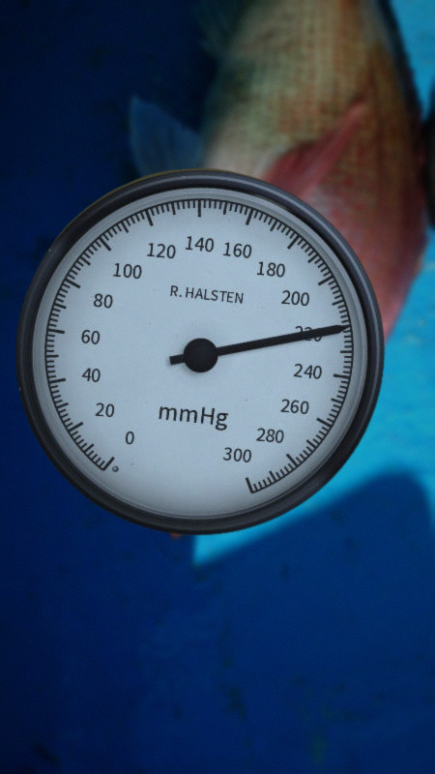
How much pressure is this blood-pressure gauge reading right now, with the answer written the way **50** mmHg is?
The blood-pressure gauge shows **220** mmHg
